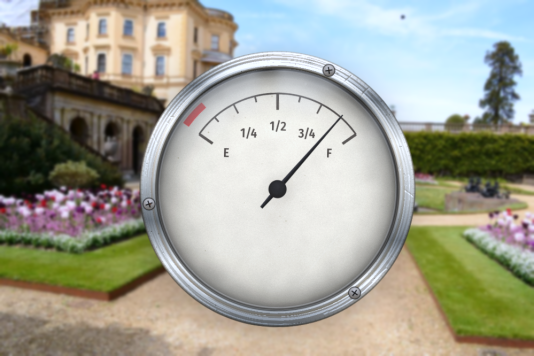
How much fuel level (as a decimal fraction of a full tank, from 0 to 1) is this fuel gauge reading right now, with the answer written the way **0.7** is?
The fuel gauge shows **0.875**
